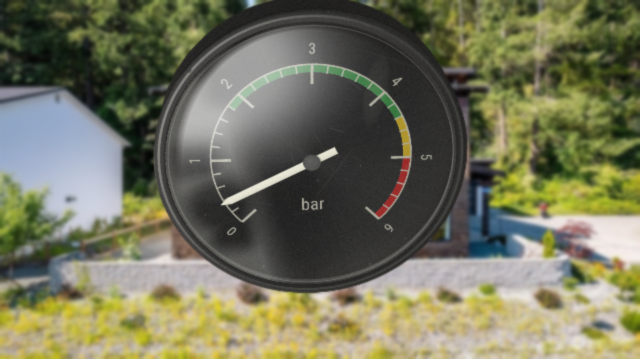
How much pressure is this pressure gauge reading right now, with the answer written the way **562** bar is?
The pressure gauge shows **0.4** bar
